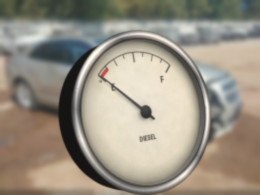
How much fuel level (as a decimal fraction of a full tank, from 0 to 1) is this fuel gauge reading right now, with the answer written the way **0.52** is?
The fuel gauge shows **0**
